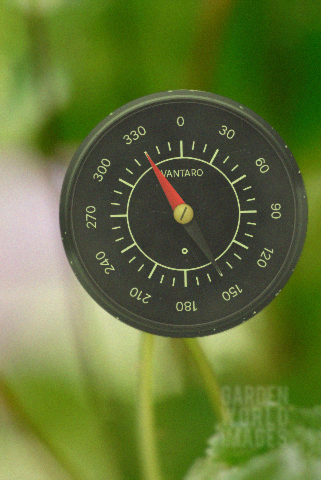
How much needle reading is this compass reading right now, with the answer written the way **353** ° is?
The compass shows **330** °
